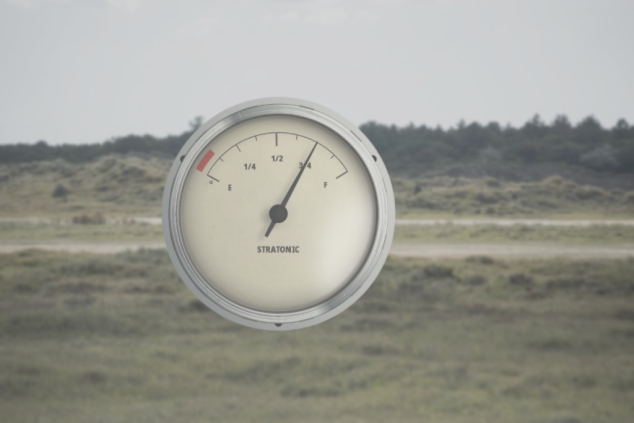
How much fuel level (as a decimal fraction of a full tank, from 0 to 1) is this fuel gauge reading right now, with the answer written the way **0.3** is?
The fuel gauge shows **0.75**
